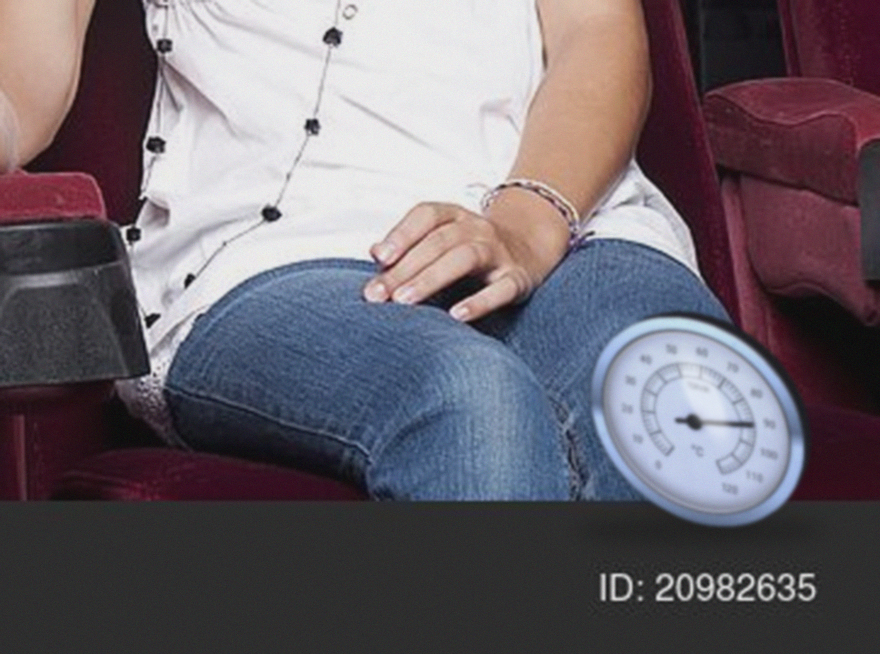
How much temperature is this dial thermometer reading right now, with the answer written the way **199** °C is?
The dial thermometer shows **90** °C
